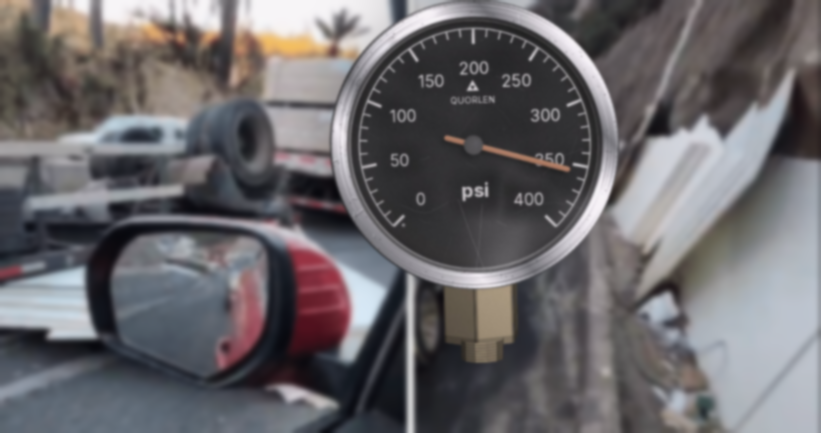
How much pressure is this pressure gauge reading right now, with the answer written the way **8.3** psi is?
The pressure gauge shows **355** psi
